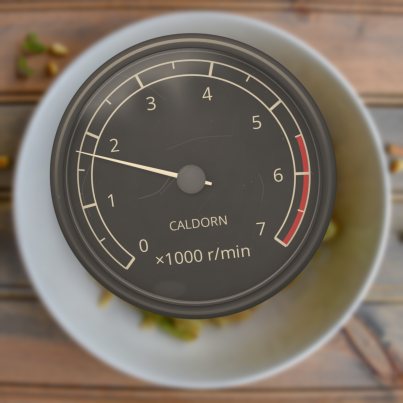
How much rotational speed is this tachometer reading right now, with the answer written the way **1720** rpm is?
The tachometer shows **1750** rpm
